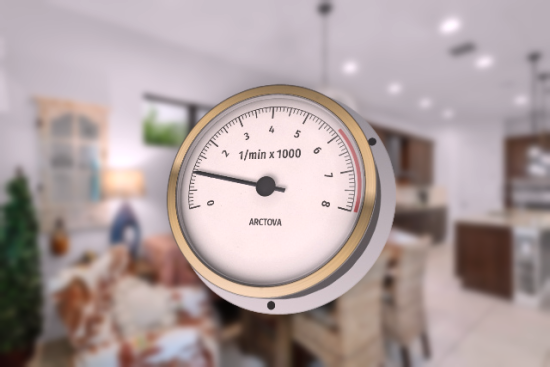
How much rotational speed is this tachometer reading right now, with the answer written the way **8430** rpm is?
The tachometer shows **1000** rpm
